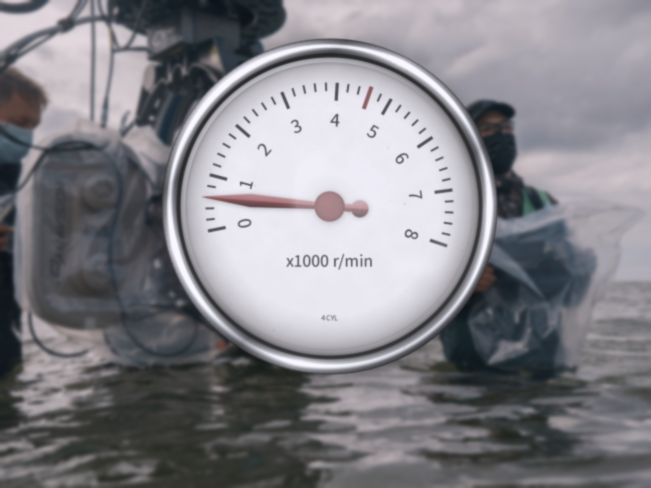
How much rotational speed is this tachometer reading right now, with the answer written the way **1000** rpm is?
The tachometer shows **600** rpm
